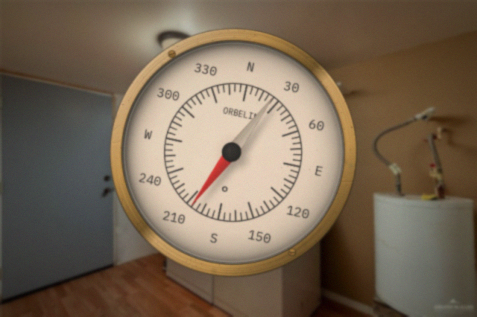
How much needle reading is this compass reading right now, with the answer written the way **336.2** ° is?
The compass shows **205** °
